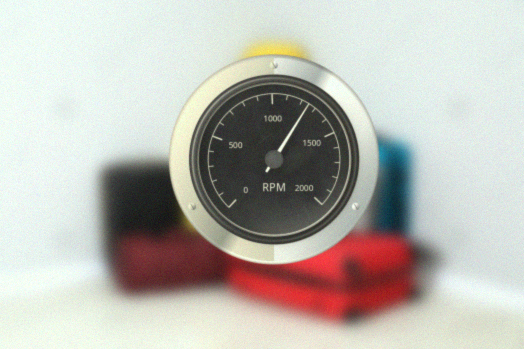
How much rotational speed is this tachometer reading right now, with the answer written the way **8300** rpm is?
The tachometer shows **1250** rpm
